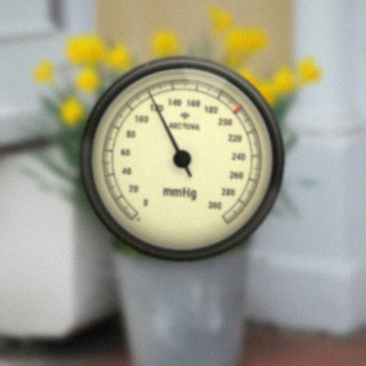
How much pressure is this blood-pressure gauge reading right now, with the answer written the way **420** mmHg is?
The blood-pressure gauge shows **120** mmHg
